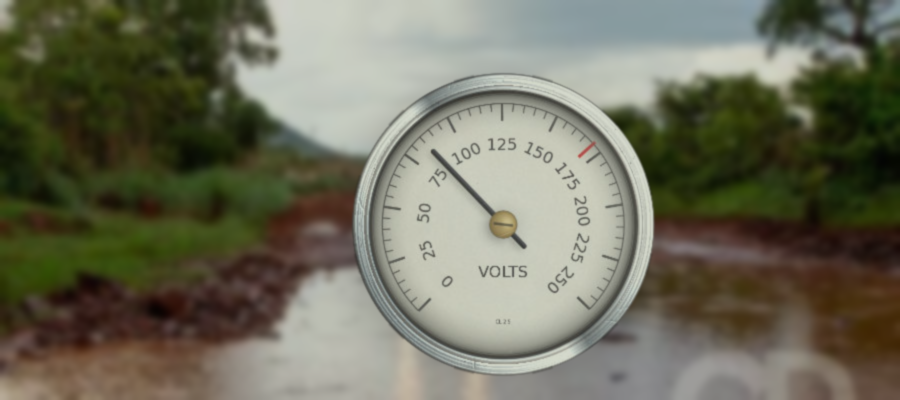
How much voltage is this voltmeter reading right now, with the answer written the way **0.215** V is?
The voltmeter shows **85** V
